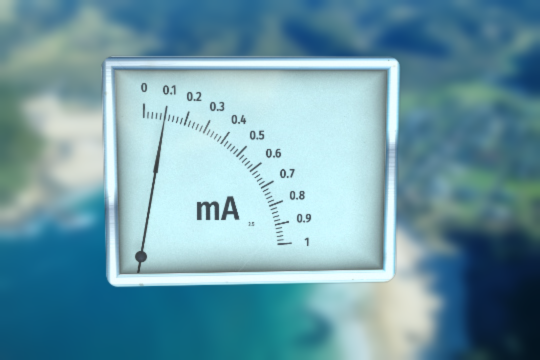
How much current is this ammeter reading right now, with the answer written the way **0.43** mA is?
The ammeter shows **0.1** mA
